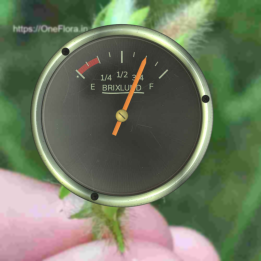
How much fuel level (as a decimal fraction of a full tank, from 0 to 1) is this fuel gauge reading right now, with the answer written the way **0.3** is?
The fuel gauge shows **0.75**
